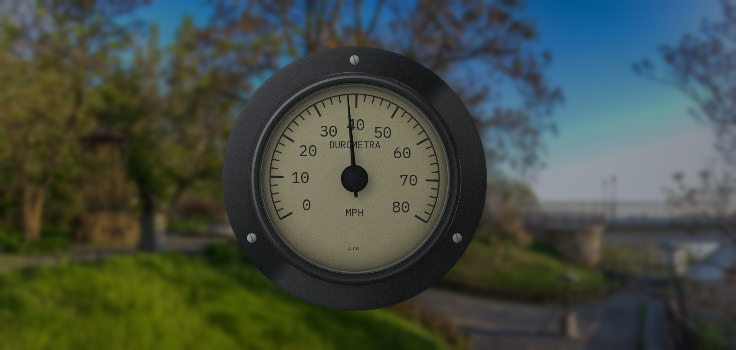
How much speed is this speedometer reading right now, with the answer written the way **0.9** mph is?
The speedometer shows **38** mph
